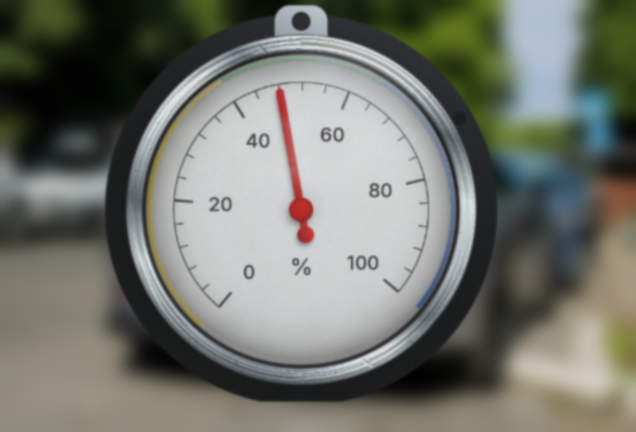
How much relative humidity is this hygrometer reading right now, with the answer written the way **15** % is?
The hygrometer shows **48** %
